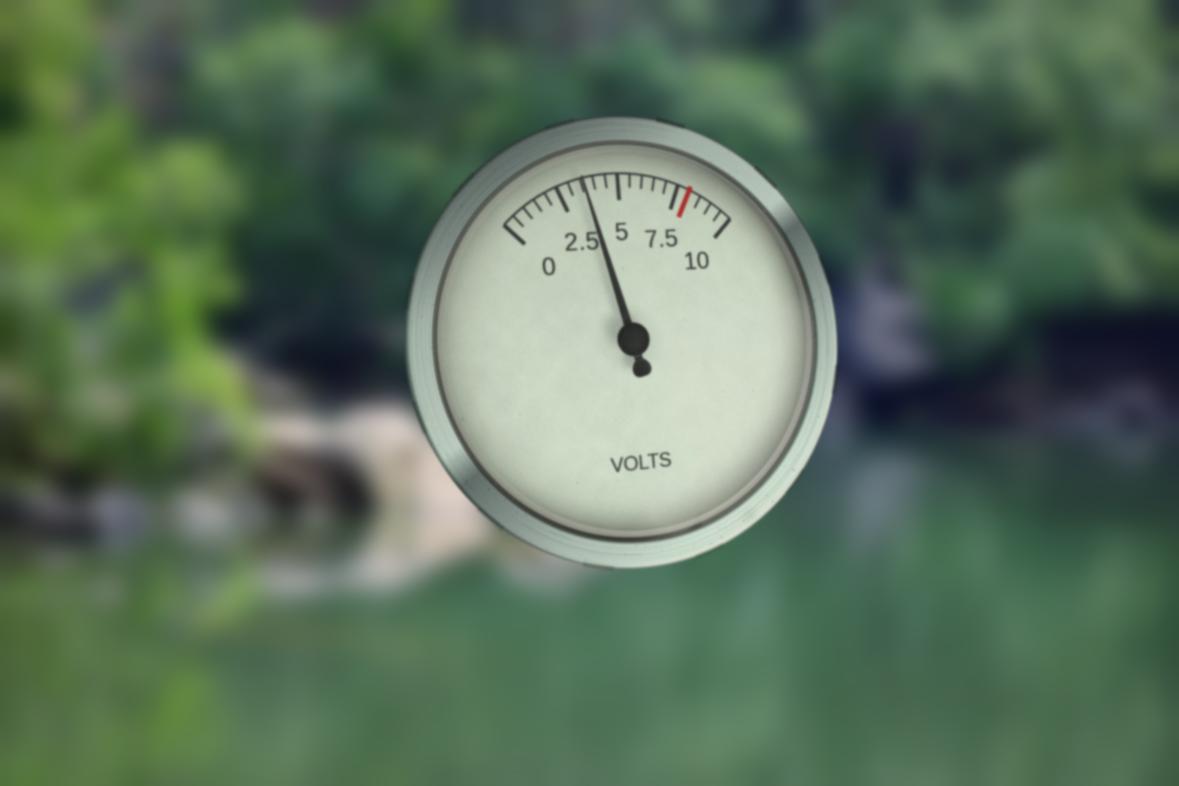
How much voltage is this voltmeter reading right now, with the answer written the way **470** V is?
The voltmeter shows **3.5** V
